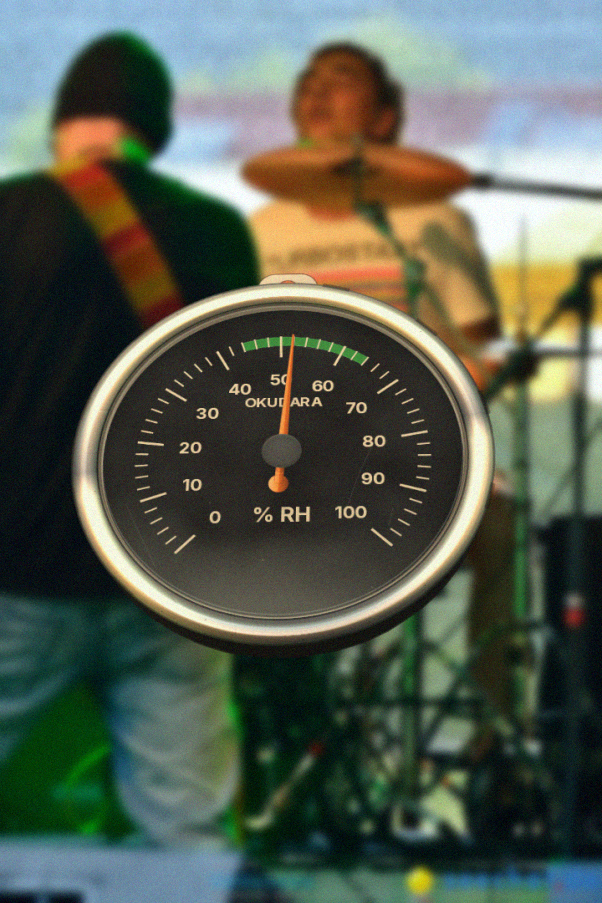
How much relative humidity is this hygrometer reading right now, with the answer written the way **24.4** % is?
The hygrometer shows **52** %
